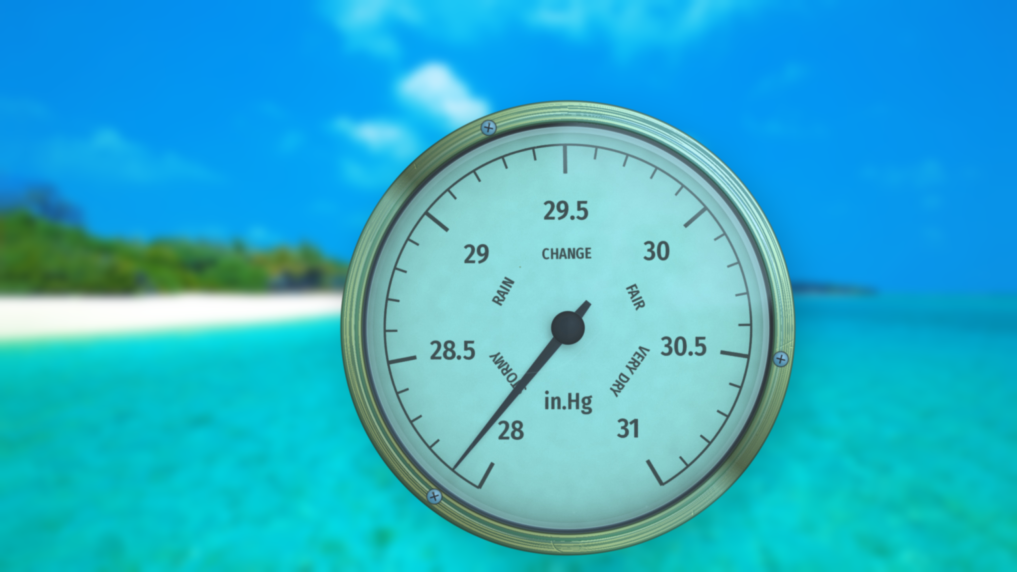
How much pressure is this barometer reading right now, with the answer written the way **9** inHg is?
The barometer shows **28.1** inHg
